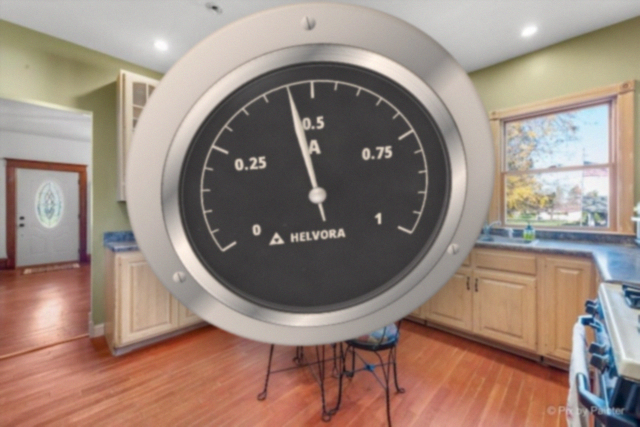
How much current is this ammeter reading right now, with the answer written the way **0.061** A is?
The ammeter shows **0.45** A
